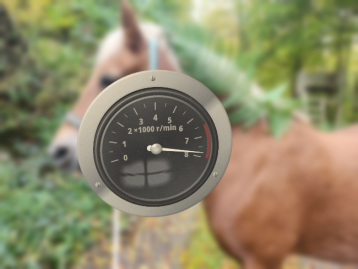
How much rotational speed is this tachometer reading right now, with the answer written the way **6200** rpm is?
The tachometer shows **7750** rpm
